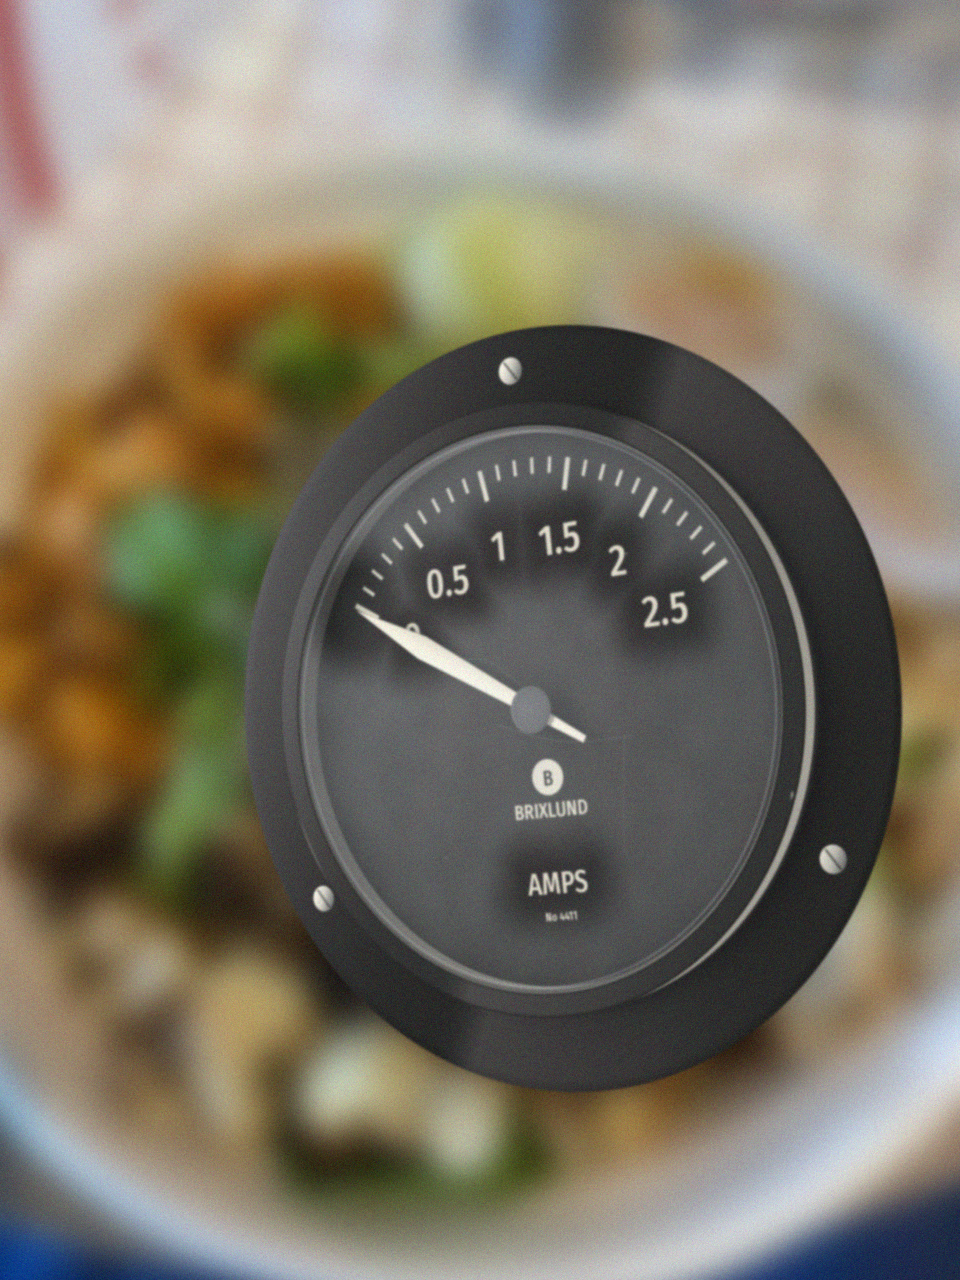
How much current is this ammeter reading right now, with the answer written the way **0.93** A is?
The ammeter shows **0** A
